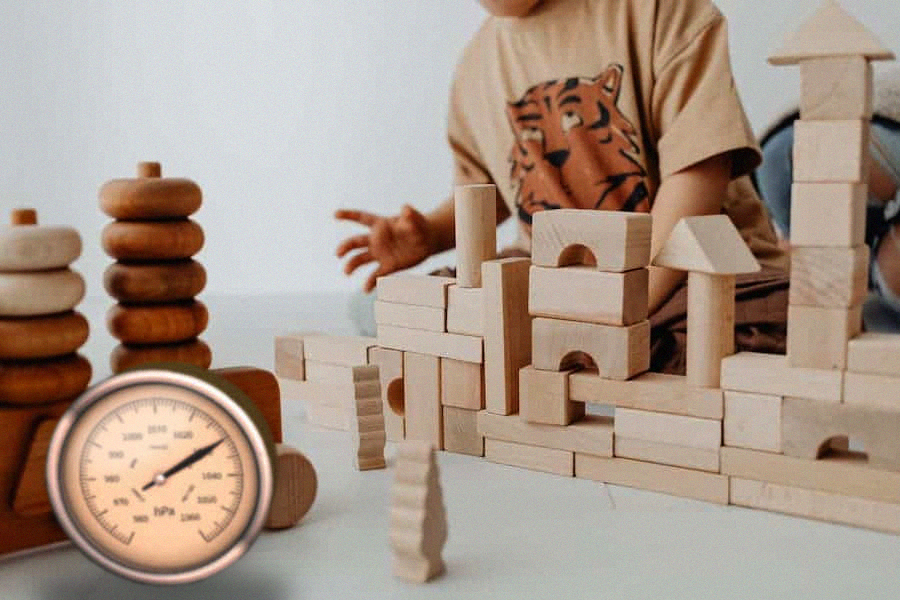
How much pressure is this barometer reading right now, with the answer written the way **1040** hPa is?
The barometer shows **1030** hPa
